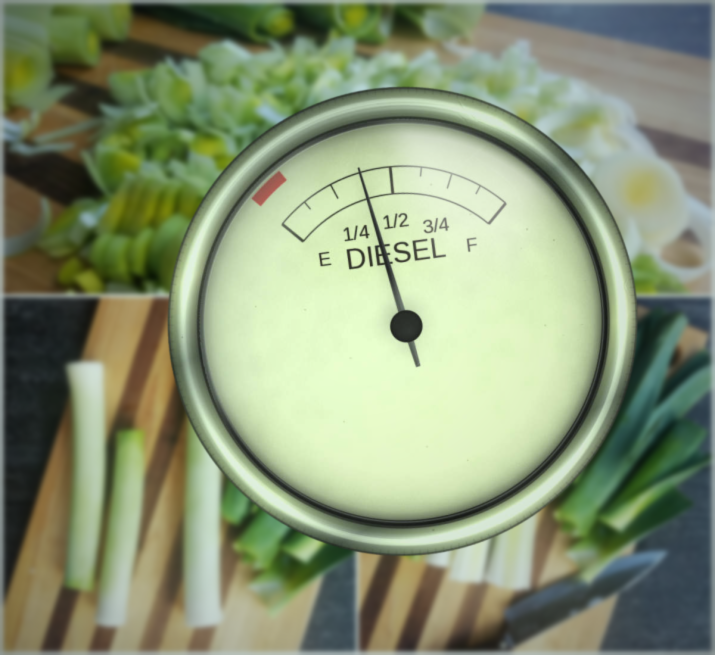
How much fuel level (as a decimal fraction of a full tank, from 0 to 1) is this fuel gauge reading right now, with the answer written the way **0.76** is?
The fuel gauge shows **0.375**
